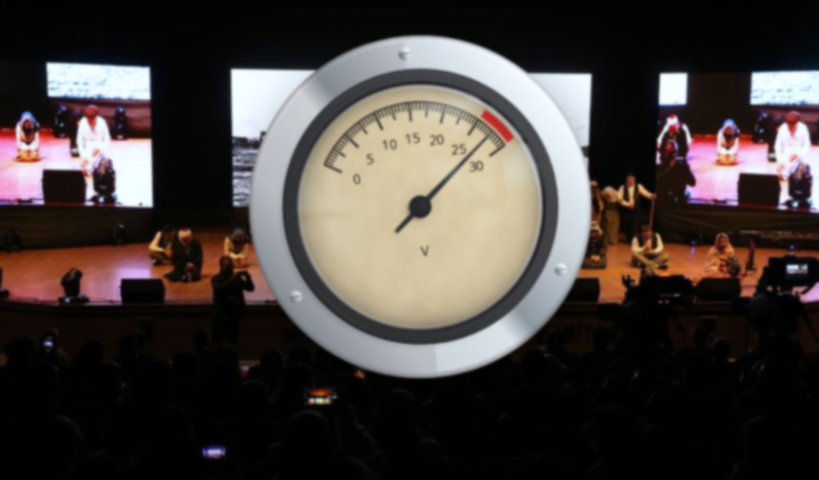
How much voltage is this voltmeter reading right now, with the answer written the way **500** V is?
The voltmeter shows **27.5** V
